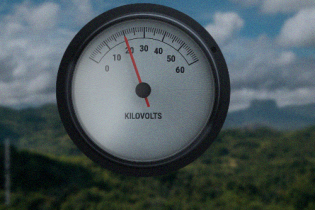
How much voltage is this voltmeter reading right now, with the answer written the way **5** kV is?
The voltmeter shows **20** kV
